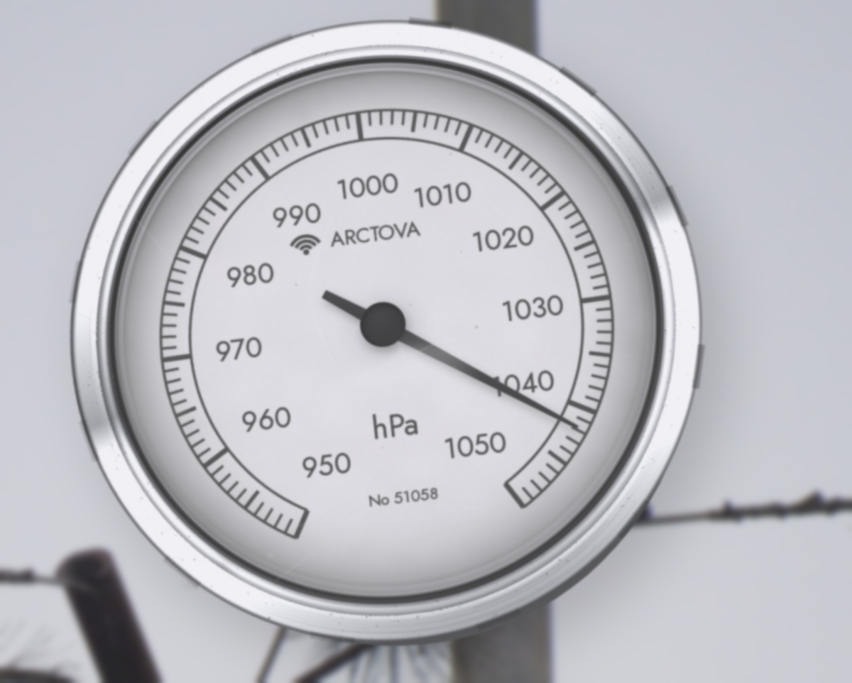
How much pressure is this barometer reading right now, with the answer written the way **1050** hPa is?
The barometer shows **1042** hPa
